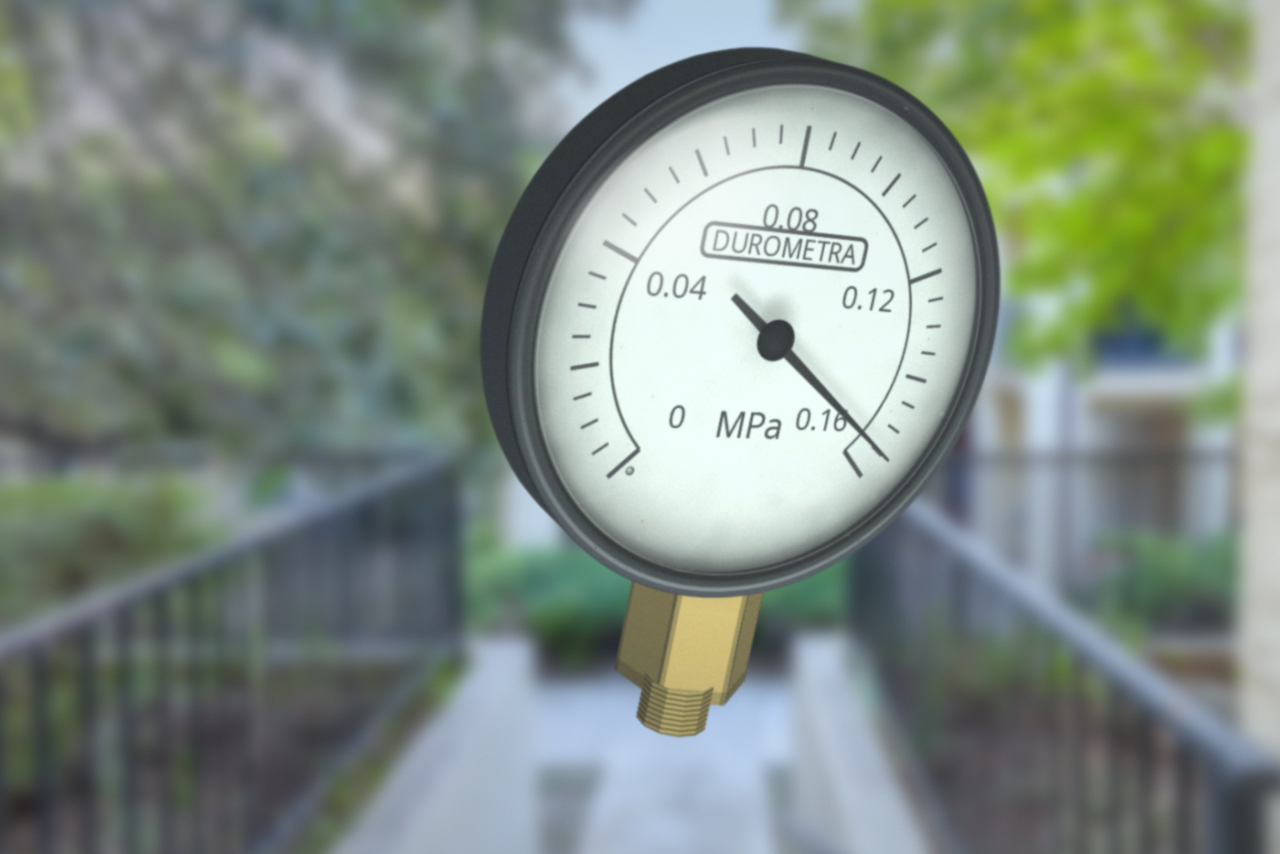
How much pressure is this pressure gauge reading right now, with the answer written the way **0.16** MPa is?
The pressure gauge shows **0.155** MPa
